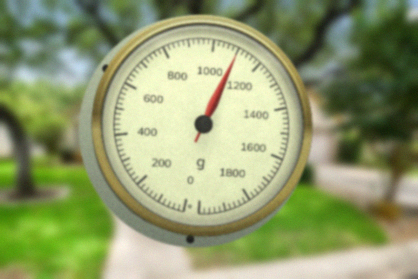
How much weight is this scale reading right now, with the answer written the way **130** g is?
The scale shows **1100** g
